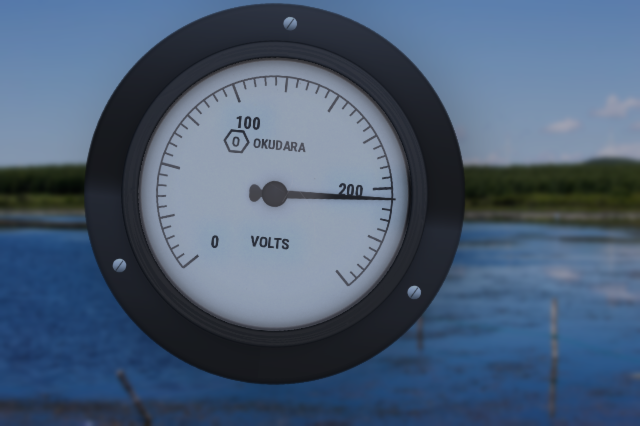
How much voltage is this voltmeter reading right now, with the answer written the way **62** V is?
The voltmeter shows **205** V
